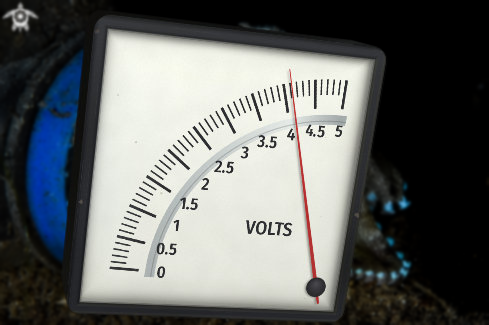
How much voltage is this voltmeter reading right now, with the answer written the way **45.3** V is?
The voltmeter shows **4.1** V
